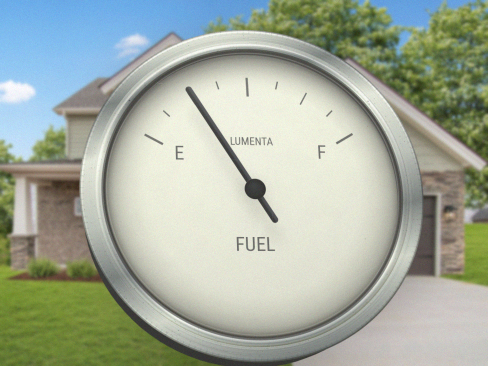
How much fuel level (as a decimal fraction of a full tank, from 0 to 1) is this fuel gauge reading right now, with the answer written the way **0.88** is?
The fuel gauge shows **0.25**
